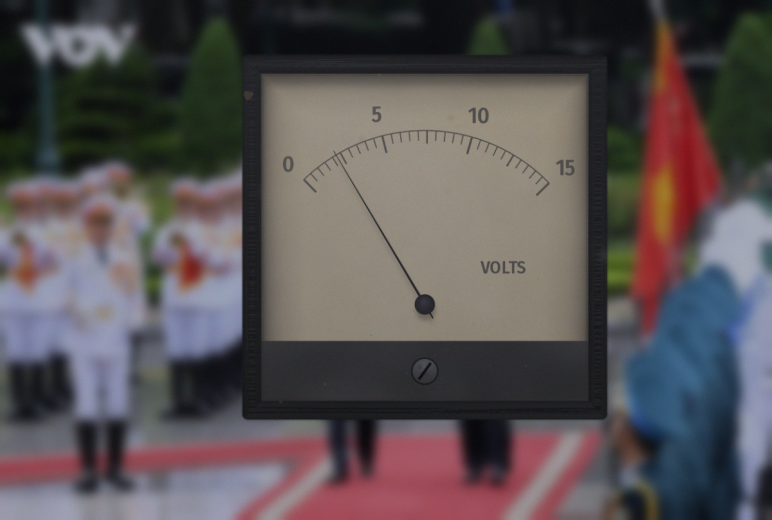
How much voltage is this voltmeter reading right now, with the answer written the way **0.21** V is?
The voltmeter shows **2.25** V
